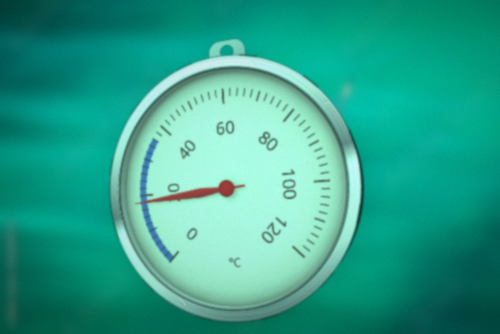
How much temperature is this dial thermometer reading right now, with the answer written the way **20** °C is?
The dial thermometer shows **18** °C
